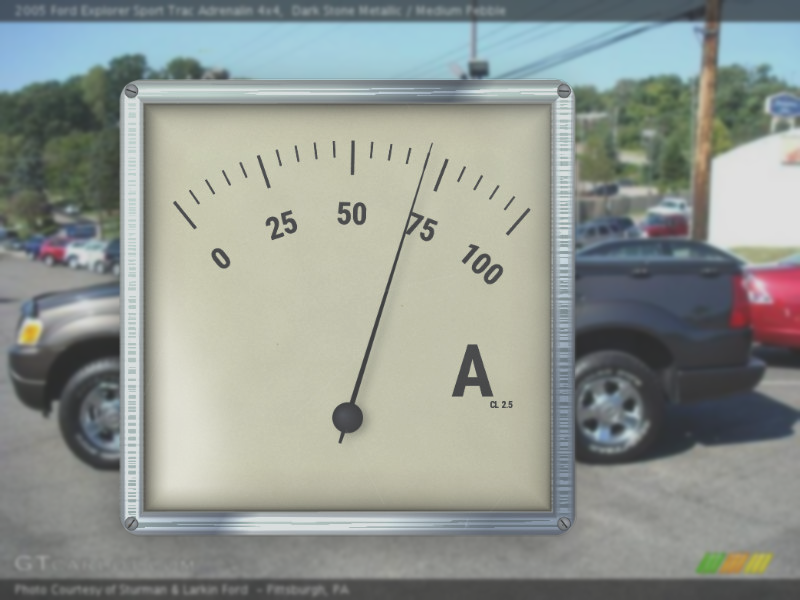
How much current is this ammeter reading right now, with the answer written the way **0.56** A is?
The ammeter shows **70** A
